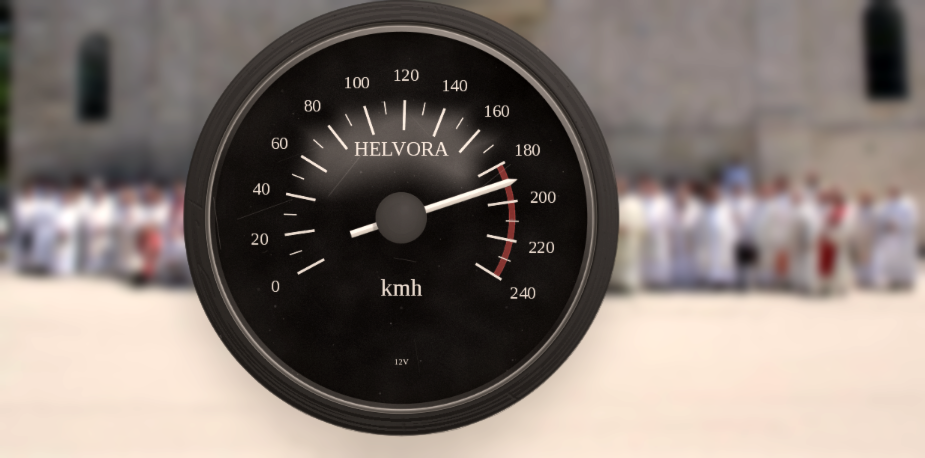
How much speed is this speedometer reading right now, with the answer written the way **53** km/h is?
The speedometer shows **190** km/h
